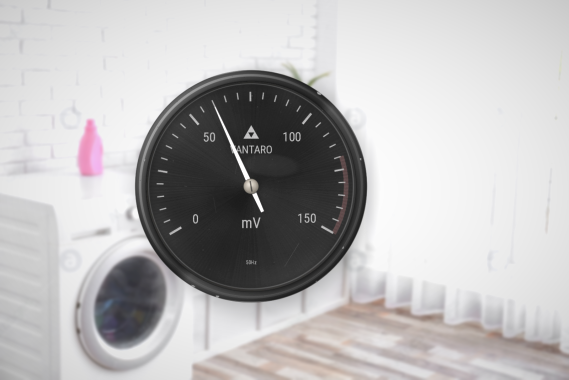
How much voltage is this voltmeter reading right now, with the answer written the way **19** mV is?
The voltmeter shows **60** mV
